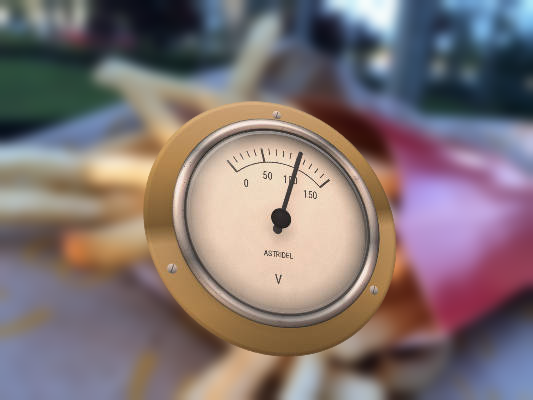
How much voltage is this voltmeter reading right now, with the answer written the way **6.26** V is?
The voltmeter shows **100** V
